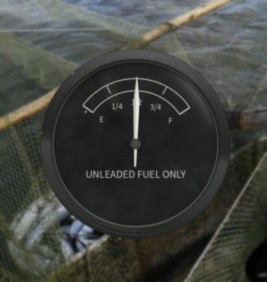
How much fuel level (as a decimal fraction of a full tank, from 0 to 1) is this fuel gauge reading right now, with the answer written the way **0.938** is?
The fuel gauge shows **0.5**
